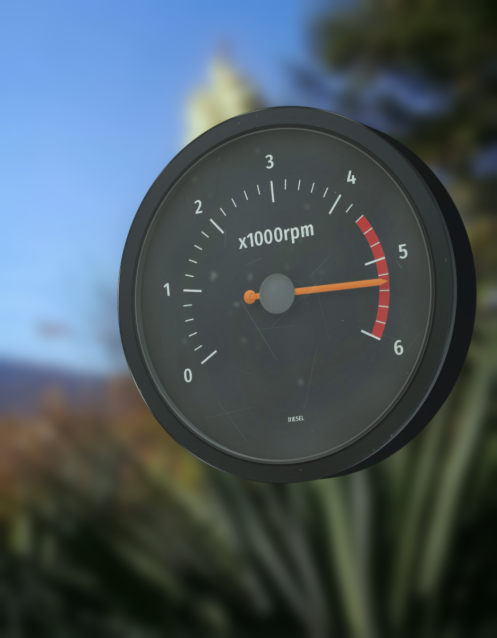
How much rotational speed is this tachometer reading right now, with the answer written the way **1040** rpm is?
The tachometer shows **5300** rpm
